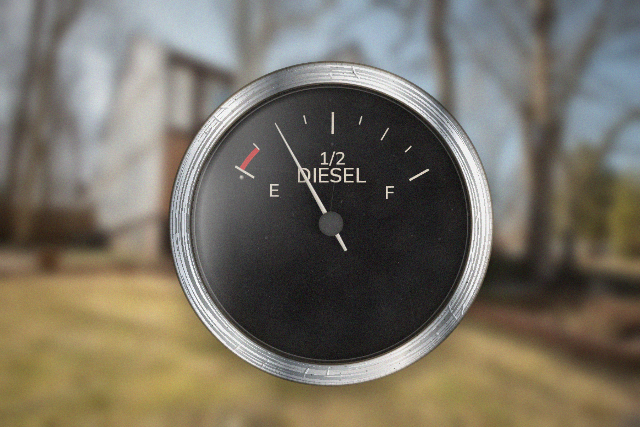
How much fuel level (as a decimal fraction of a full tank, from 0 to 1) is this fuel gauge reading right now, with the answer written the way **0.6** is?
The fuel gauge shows **0.25**
